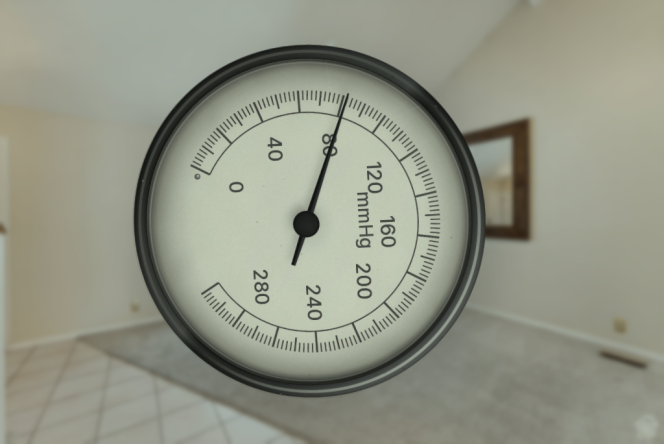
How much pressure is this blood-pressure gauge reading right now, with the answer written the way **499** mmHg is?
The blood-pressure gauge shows **82** mmHg
